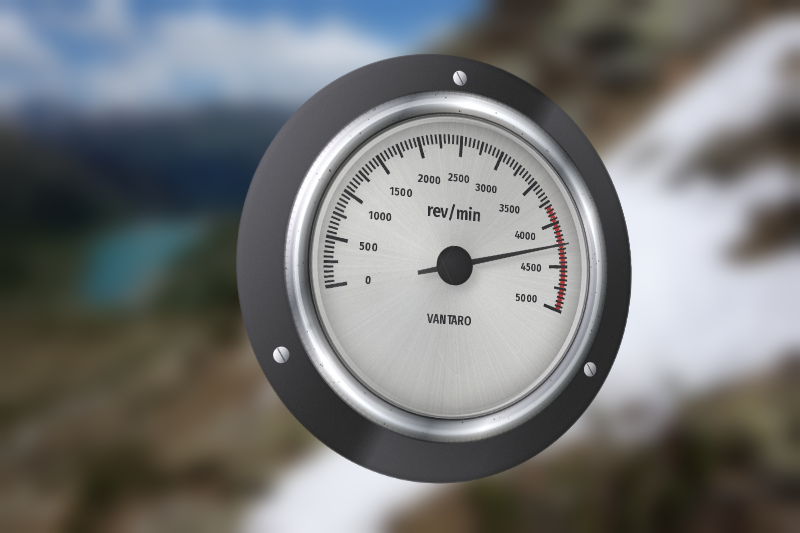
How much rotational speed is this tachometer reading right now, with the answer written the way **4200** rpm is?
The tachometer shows **4250** rpm
